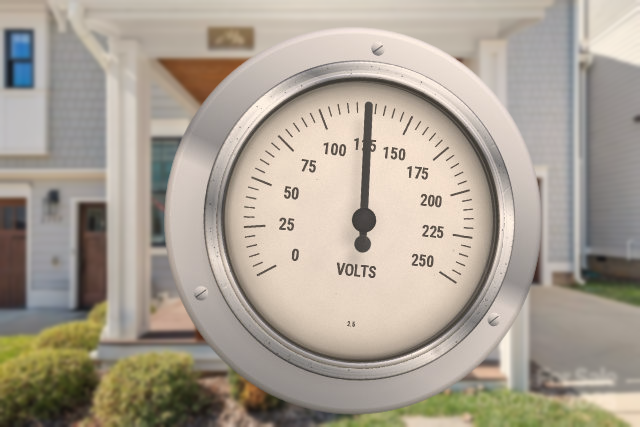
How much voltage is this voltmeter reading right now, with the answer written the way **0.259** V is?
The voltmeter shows **125** V
